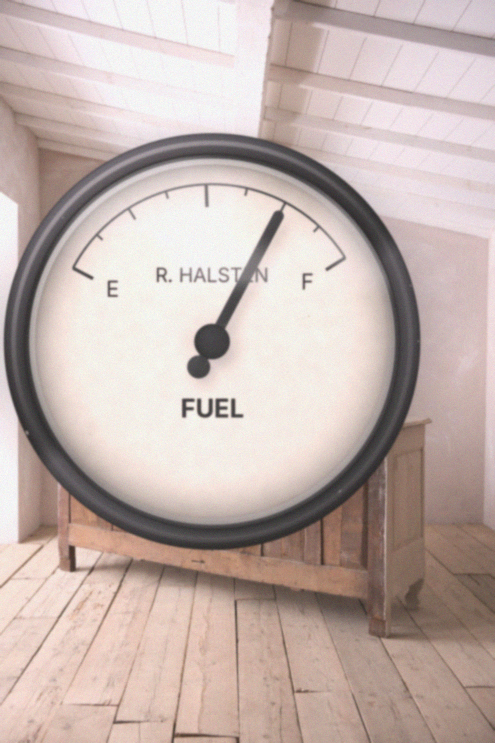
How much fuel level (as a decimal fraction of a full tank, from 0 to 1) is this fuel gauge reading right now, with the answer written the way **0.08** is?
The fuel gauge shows **0.75**
